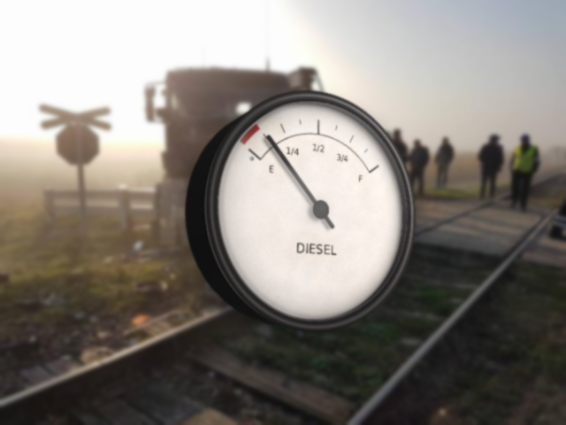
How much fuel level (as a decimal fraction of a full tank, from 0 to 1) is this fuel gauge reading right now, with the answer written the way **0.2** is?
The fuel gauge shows **0.125**
